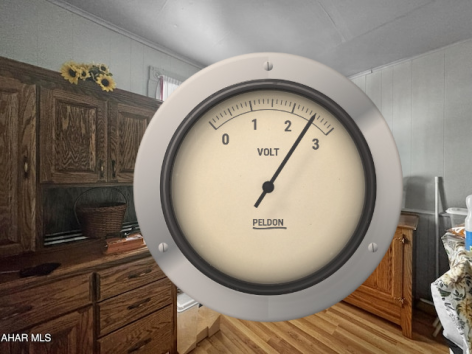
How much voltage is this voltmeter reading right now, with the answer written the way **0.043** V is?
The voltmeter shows **2.5** V
